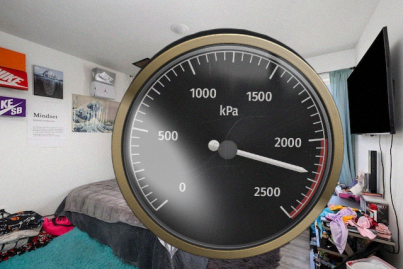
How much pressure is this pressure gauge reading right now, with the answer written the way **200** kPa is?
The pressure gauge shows **2200** kPa
